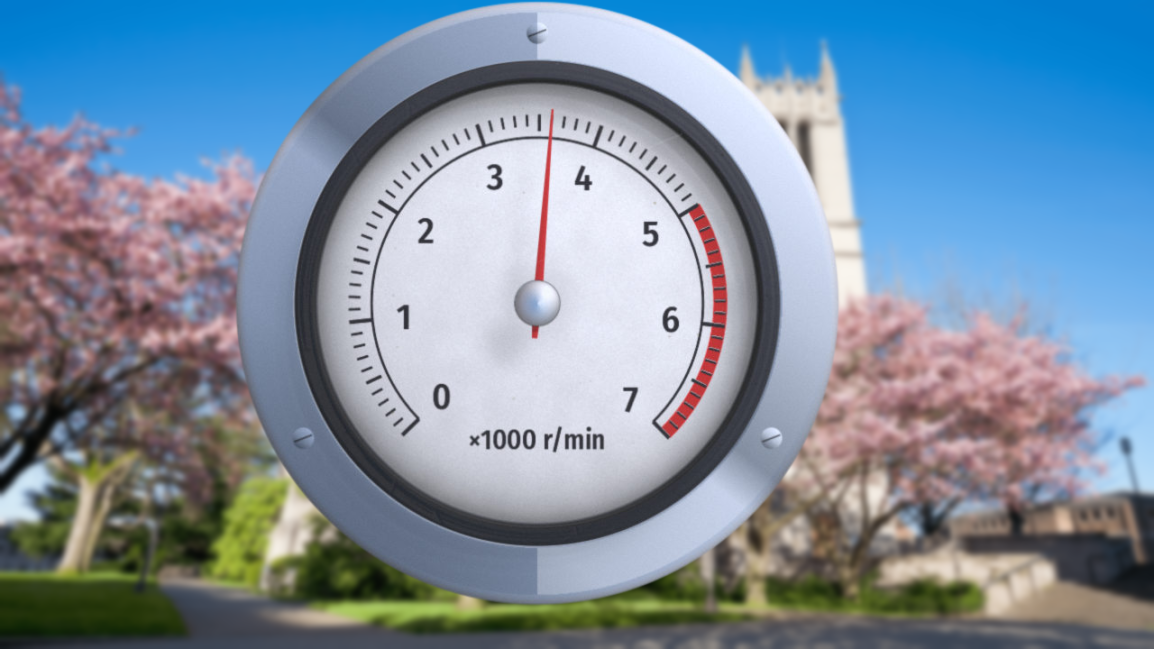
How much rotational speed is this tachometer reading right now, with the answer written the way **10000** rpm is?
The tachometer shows **3600** rpm
